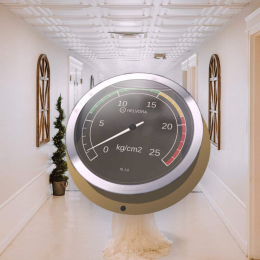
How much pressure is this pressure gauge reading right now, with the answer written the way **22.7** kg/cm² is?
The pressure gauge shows **1** kg/cm²
